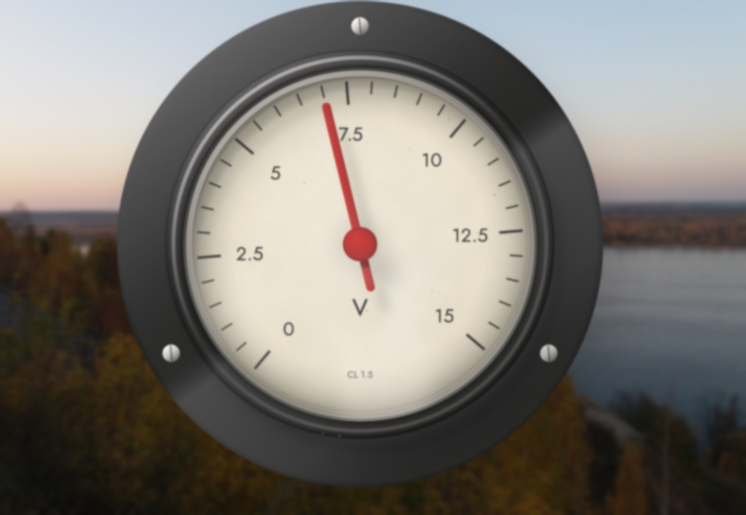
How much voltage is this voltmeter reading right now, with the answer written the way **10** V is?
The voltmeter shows **7** V
